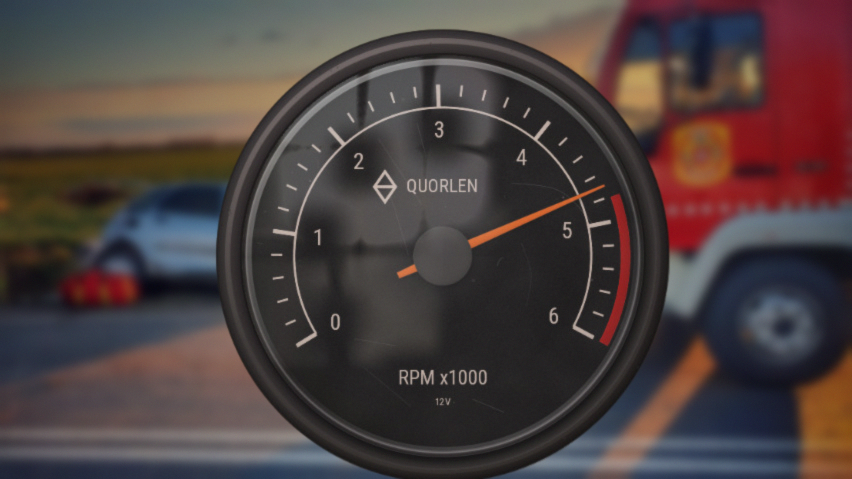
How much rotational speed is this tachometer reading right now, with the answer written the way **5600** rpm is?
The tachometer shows **4700** rpm
